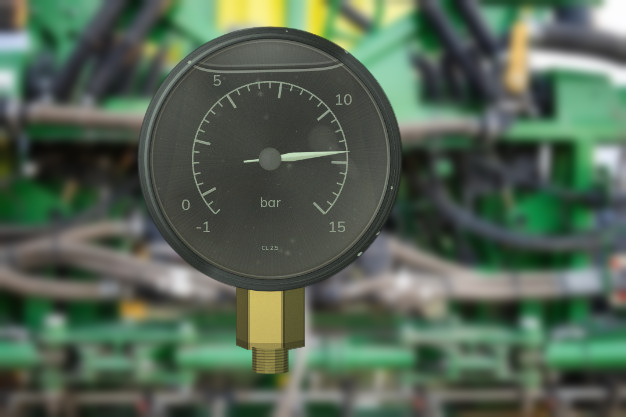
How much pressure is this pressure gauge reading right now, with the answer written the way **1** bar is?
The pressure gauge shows **12** bar
